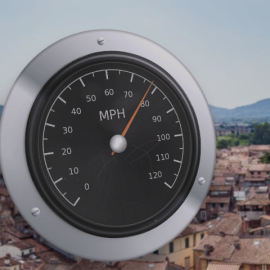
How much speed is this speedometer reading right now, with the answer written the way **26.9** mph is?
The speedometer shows **77.5** mph
